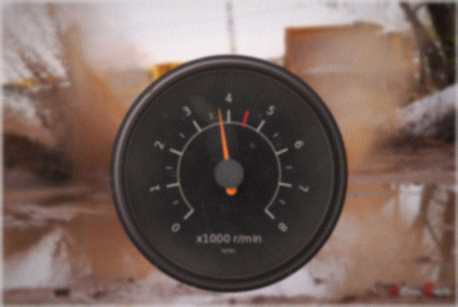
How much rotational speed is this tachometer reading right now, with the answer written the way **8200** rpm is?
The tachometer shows **3750** rpm
